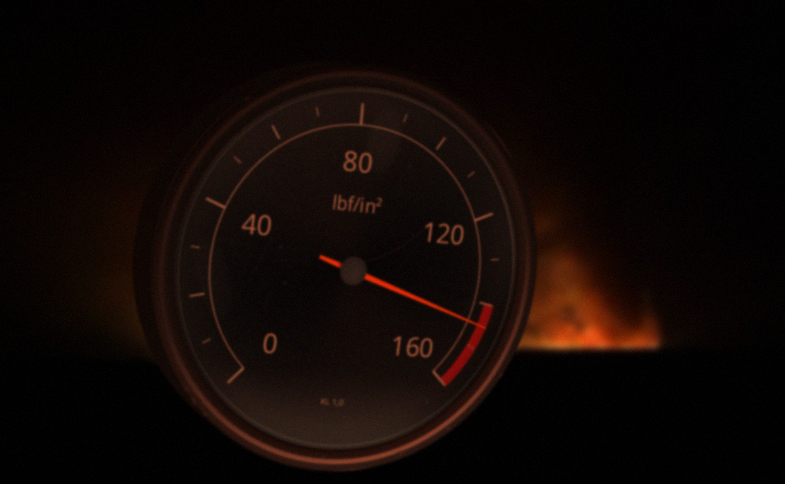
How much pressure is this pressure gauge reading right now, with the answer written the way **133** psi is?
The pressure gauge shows **145** psi
